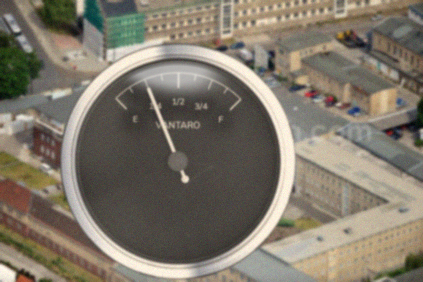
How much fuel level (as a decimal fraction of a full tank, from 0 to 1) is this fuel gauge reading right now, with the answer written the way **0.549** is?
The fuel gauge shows **0.25**
